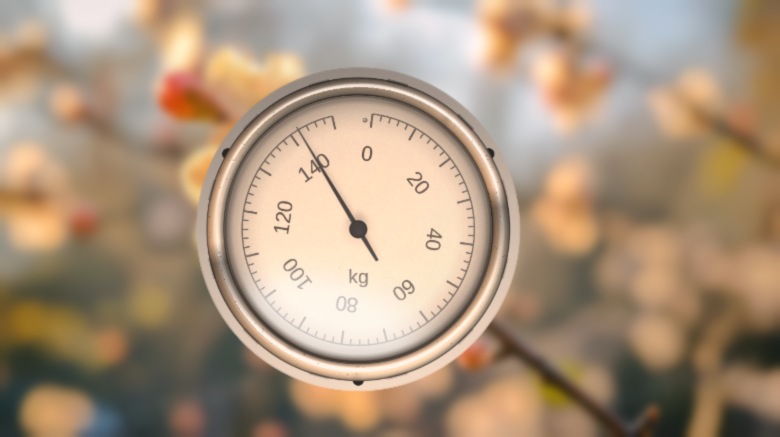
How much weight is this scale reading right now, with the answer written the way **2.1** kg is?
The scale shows **142** kg
